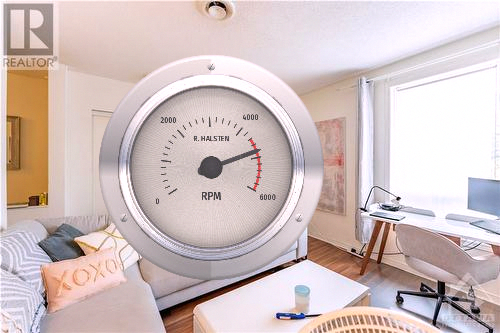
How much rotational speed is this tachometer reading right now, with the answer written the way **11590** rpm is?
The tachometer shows **4800** rpm
